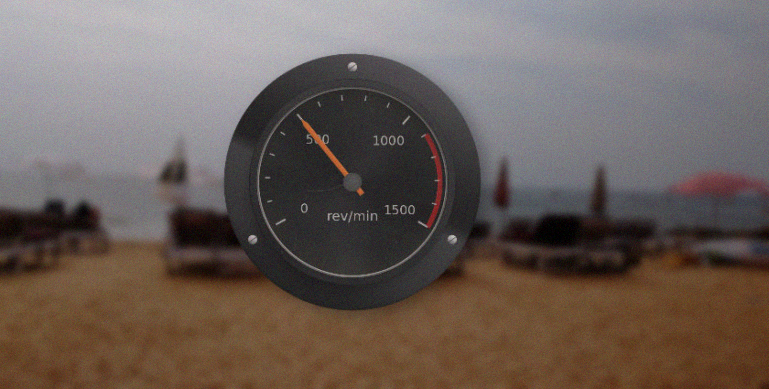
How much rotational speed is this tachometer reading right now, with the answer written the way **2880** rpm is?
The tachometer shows **500** rpm
